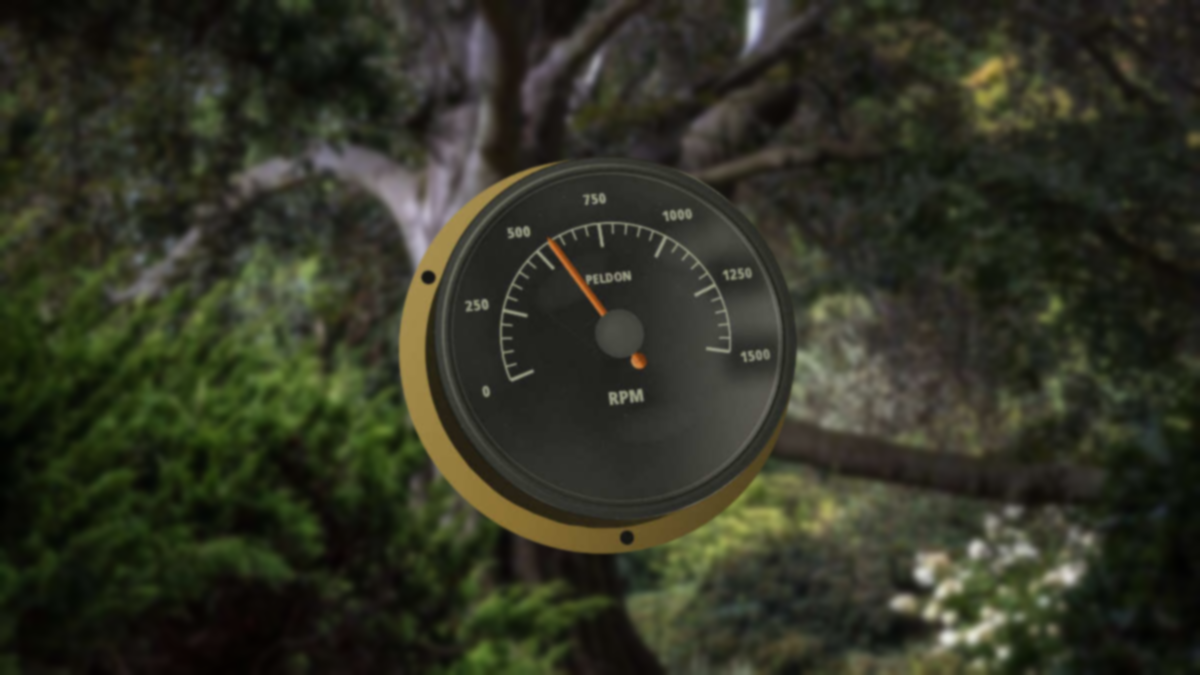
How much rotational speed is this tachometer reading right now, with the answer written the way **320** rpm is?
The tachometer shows **550** rpm
